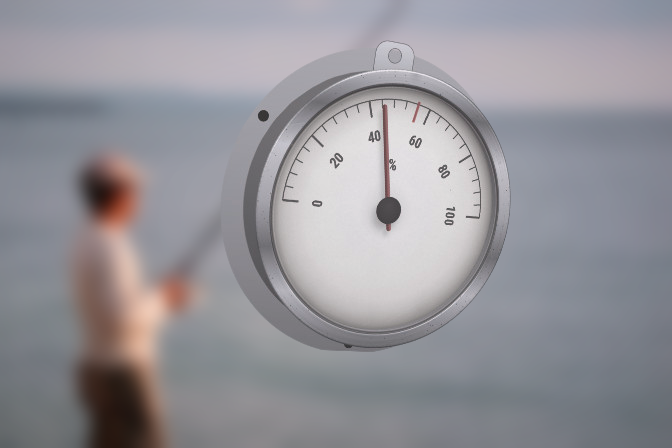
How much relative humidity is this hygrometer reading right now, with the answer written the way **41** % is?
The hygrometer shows **44** %
